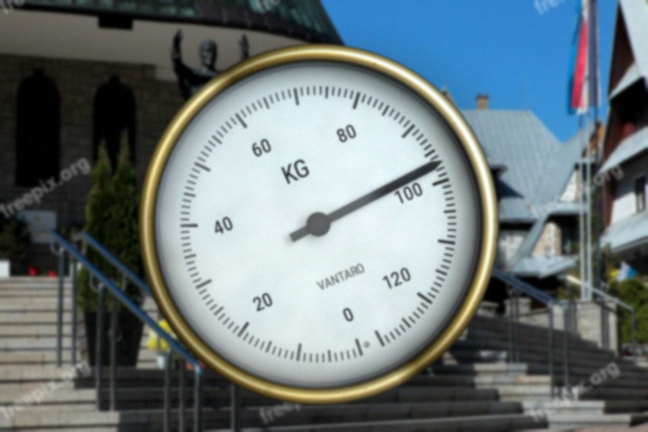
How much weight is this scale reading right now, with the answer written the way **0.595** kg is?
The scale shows **97** kg
